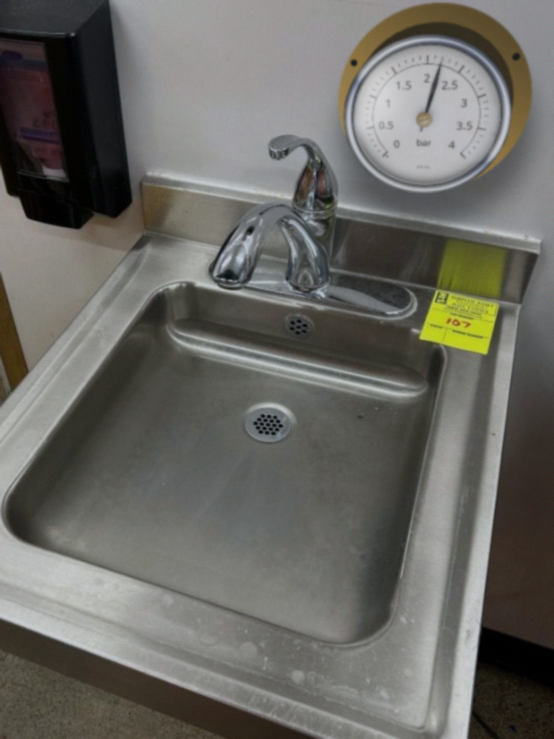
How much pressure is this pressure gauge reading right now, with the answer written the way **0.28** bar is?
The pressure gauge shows **2.2** bar
